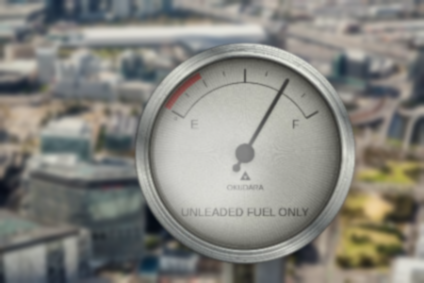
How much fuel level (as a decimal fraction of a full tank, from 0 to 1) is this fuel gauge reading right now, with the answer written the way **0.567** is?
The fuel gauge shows **0.75**
